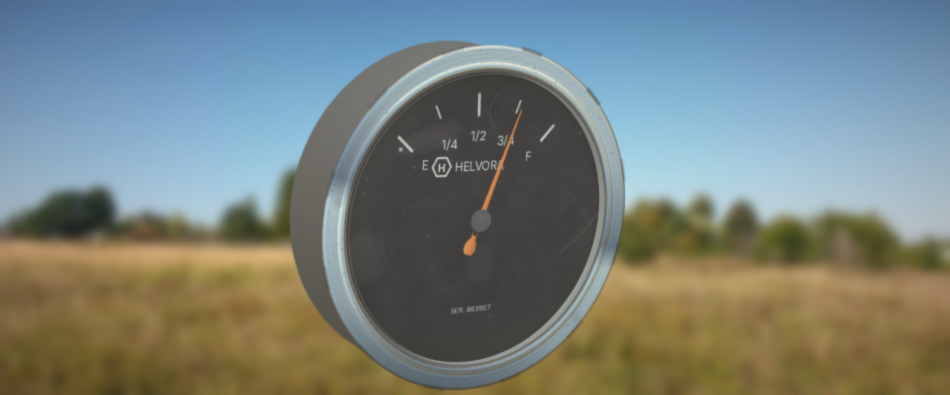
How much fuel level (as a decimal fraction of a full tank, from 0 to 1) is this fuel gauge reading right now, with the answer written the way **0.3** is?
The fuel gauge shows **0.75**
